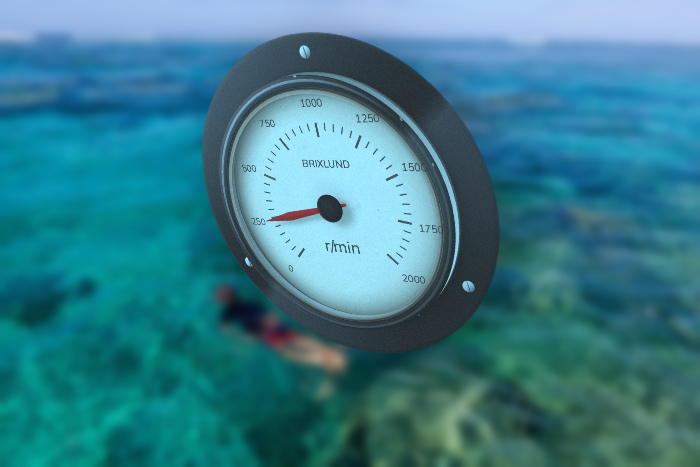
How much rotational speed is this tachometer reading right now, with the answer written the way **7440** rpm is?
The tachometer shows **250** rpm
